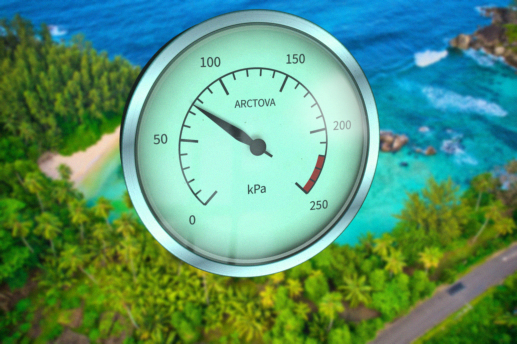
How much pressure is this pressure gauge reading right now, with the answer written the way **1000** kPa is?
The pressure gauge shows **75** kPa
